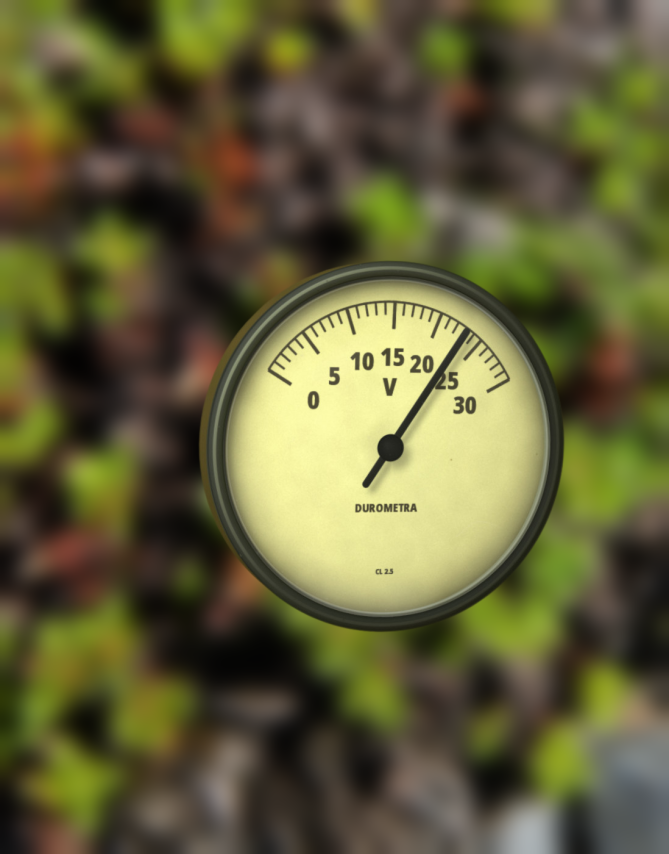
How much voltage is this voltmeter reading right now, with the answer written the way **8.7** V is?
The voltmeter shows **23** V
